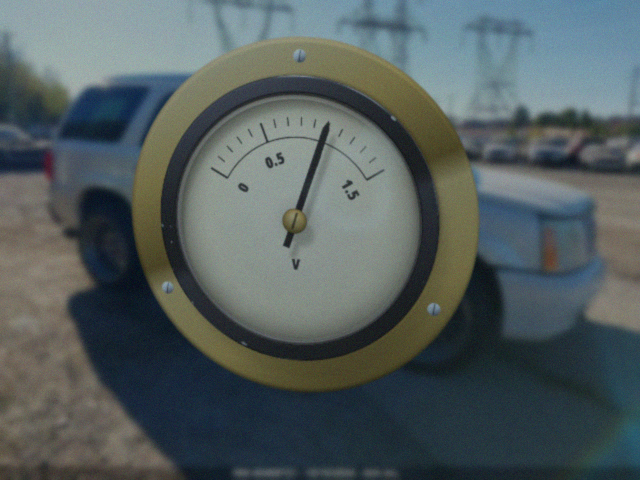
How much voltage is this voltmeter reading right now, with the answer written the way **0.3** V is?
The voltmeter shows **1** V
